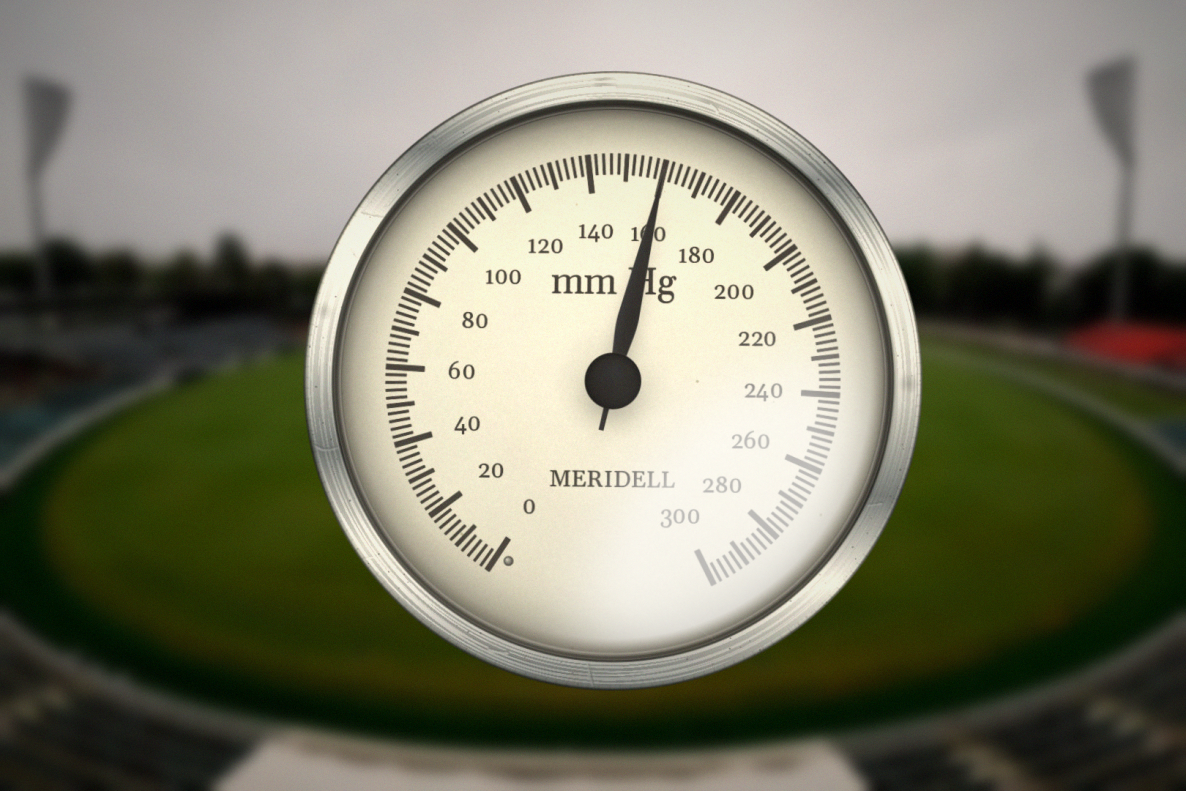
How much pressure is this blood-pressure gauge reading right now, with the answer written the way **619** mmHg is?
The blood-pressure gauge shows **160** mmHg
